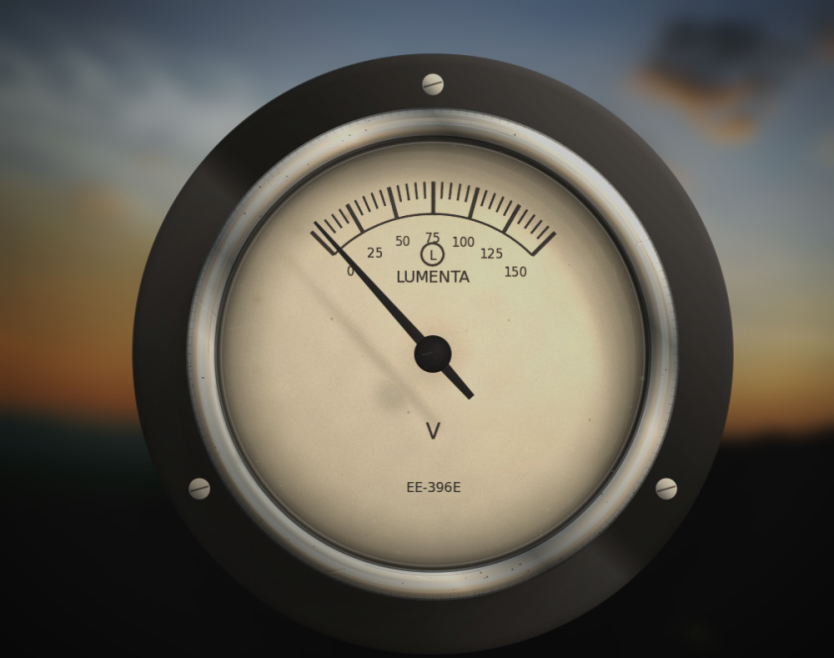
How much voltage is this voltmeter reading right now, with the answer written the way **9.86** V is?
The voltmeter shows **5** V
